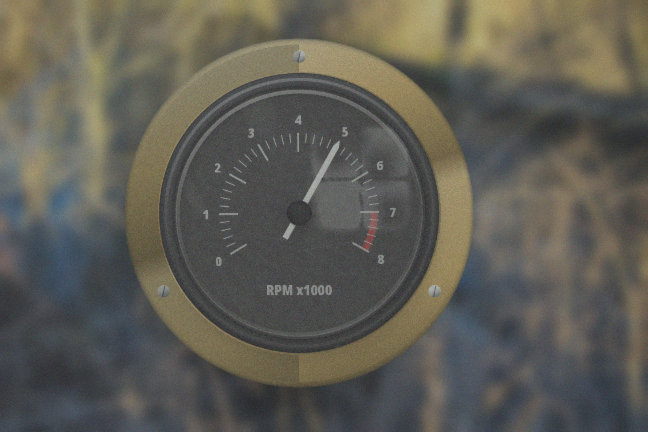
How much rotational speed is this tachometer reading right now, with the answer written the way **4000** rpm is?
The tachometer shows **5000** rpm
